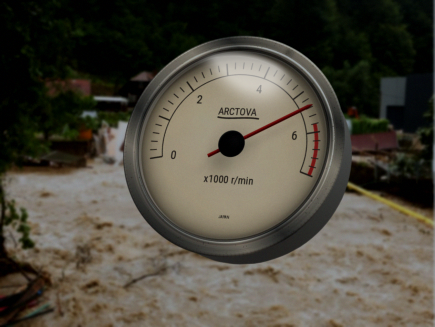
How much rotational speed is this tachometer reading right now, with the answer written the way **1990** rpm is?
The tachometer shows **5400** rpm
